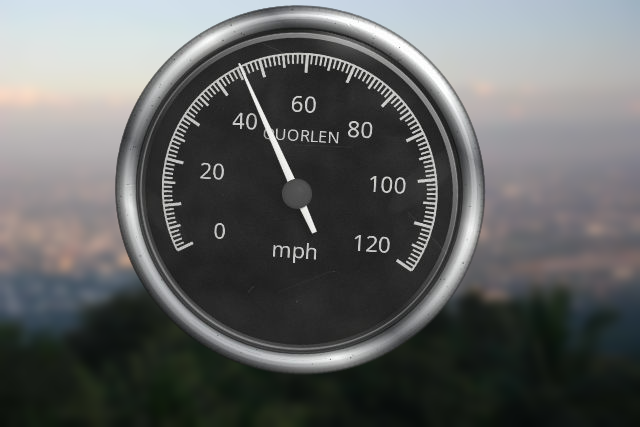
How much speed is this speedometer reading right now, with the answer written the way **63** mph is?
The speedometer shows **46** mph
